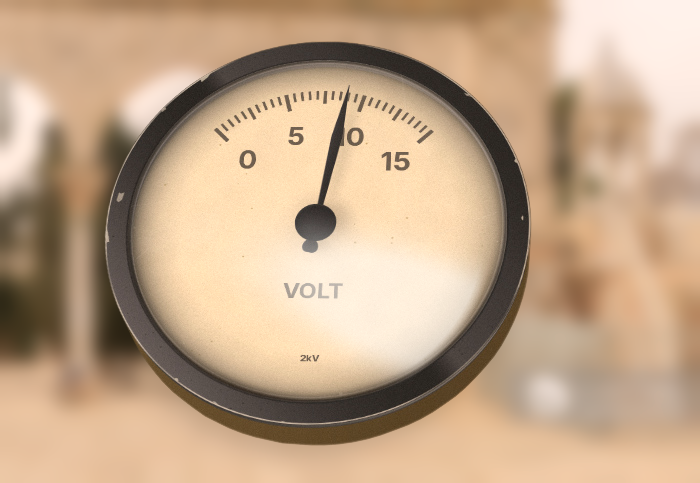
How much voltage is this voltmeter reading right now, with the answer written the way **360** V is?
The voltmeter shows **9** V
